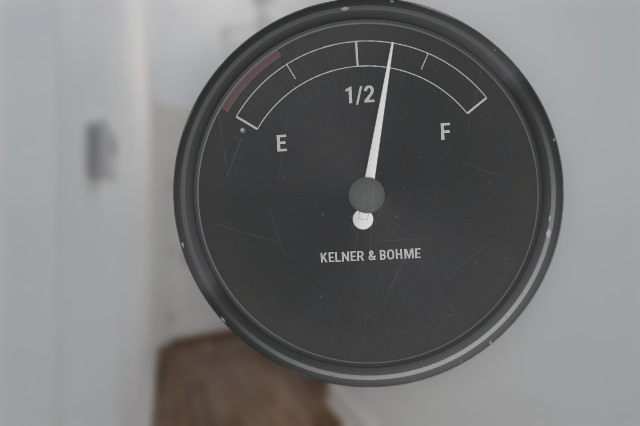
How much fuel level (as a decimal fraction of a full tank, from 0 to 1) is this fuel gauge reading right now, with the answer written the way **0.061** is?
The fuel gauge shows **0.625**
